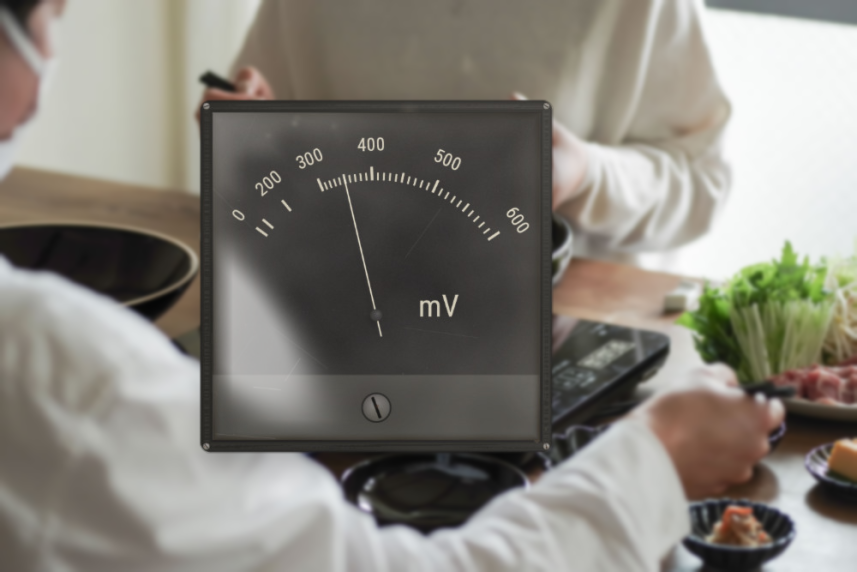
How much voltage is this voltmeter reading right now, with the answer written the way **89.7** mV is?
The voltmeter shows **350** mV
